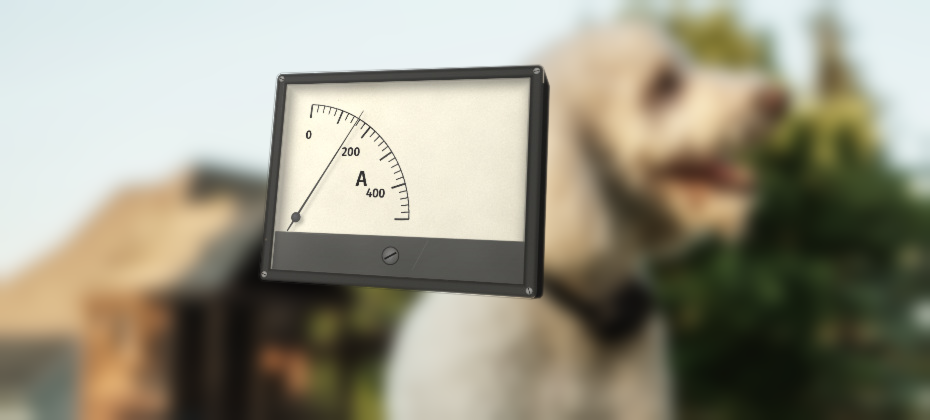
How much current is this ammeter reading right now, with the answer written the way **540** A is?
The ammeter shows **160** A
